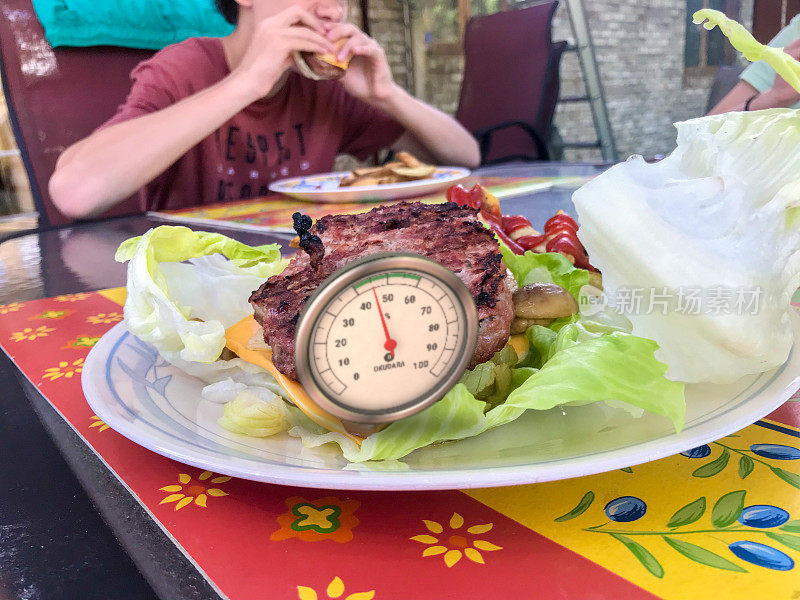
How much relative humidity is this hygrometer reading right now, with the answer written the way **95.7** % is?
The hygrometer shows **45** %
